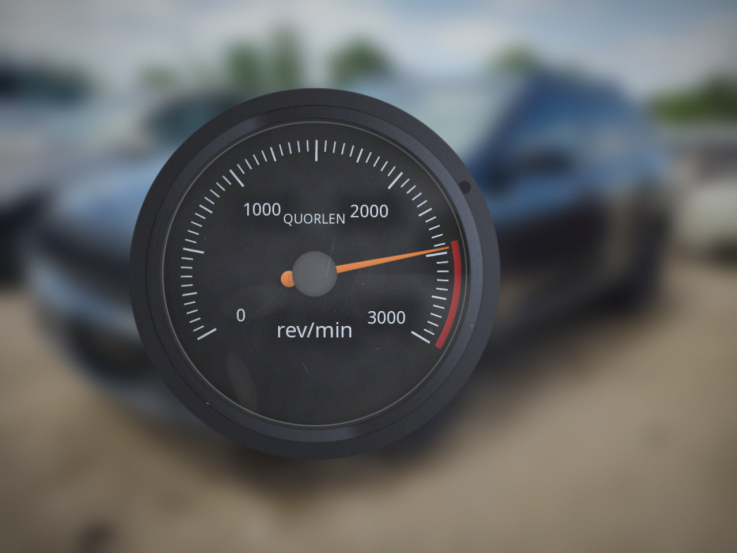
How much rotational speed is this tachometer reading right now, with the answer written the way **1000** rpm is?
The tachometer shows **2475** rpm
